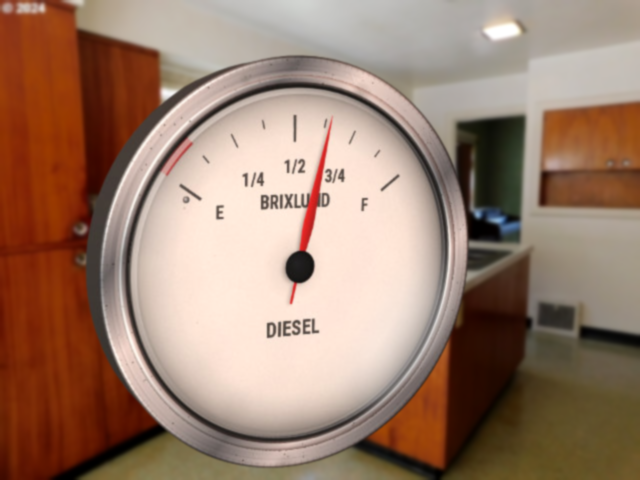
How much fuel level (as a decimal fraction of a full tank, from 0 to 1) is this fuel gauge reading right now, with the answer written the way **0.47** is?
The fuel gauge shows **0.625**
